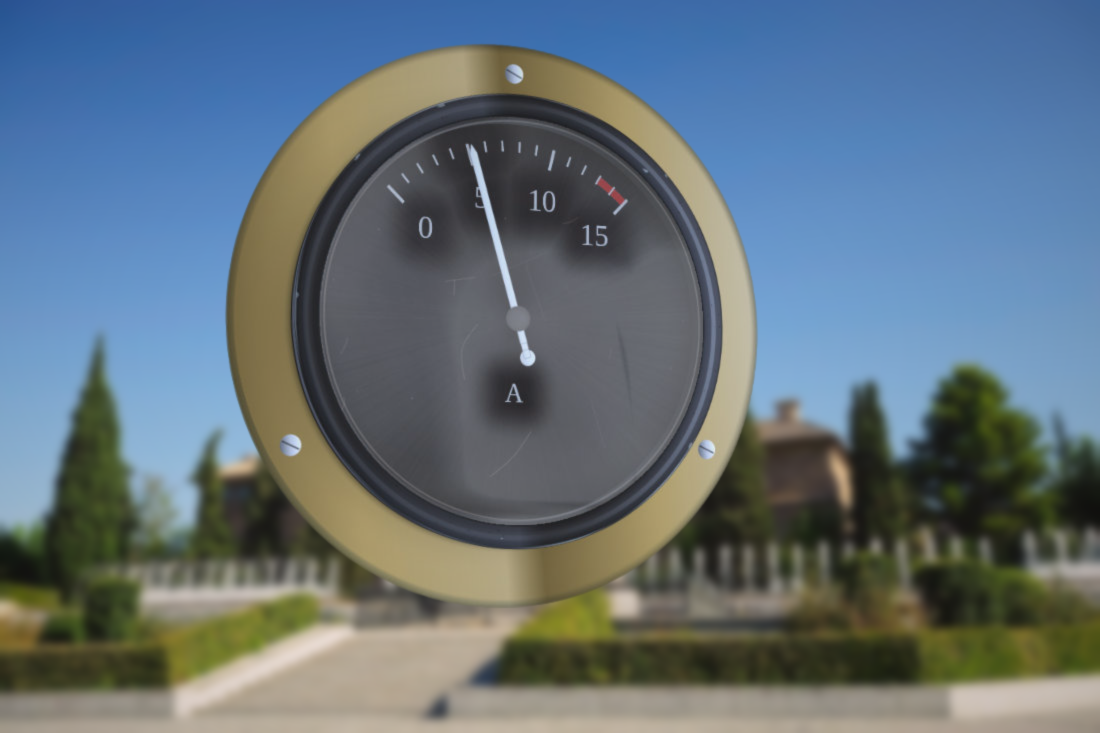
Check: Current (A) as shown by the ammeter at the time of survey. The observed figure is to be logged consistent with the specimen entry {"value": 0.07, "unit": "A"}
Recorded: {"value": 5, "unit": "A"}
